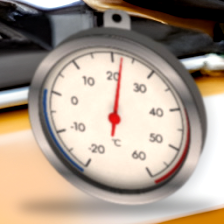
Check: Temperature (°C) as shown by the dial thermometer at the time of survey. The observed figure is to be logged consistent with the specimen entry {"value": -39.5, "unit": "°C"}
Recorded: {"value": 22.5, "unit": "°C"}
